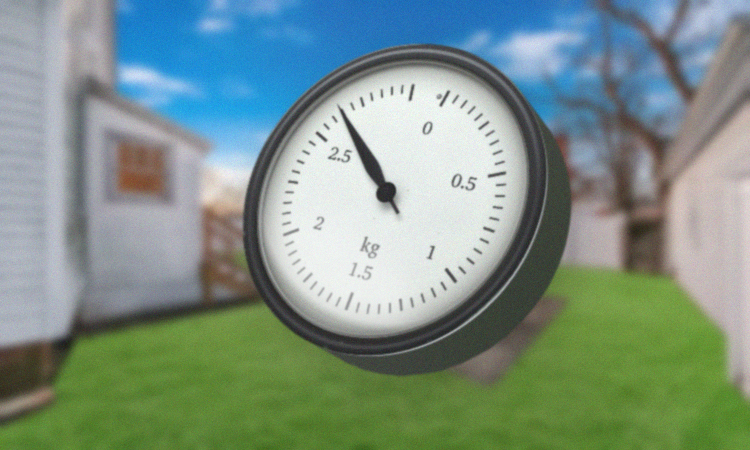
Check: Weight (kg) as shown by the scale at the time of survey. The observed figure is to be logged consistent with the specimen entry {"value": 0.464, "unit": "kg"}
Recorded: {"value": 2.65, "unit": "kg"}
